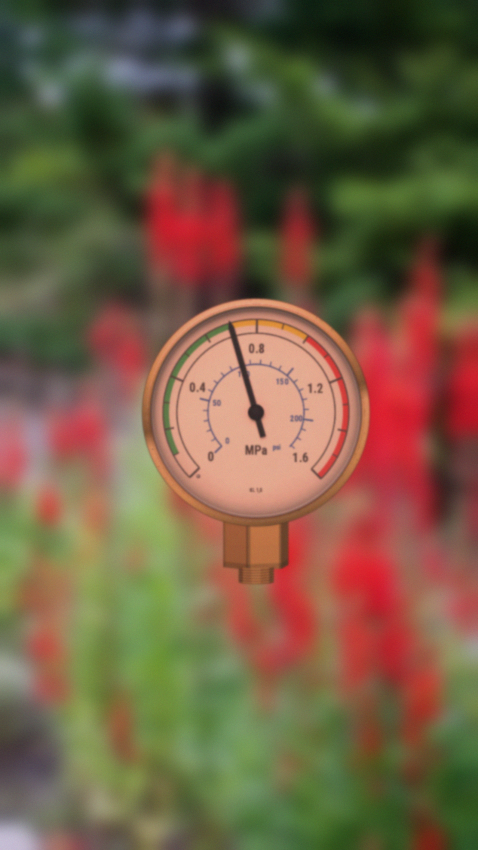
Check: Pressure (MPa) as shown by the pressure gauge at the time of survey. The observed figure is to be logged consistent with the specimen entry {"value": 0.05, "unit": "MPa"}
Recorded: {"value": 0.7, "unit": "MPa"}
